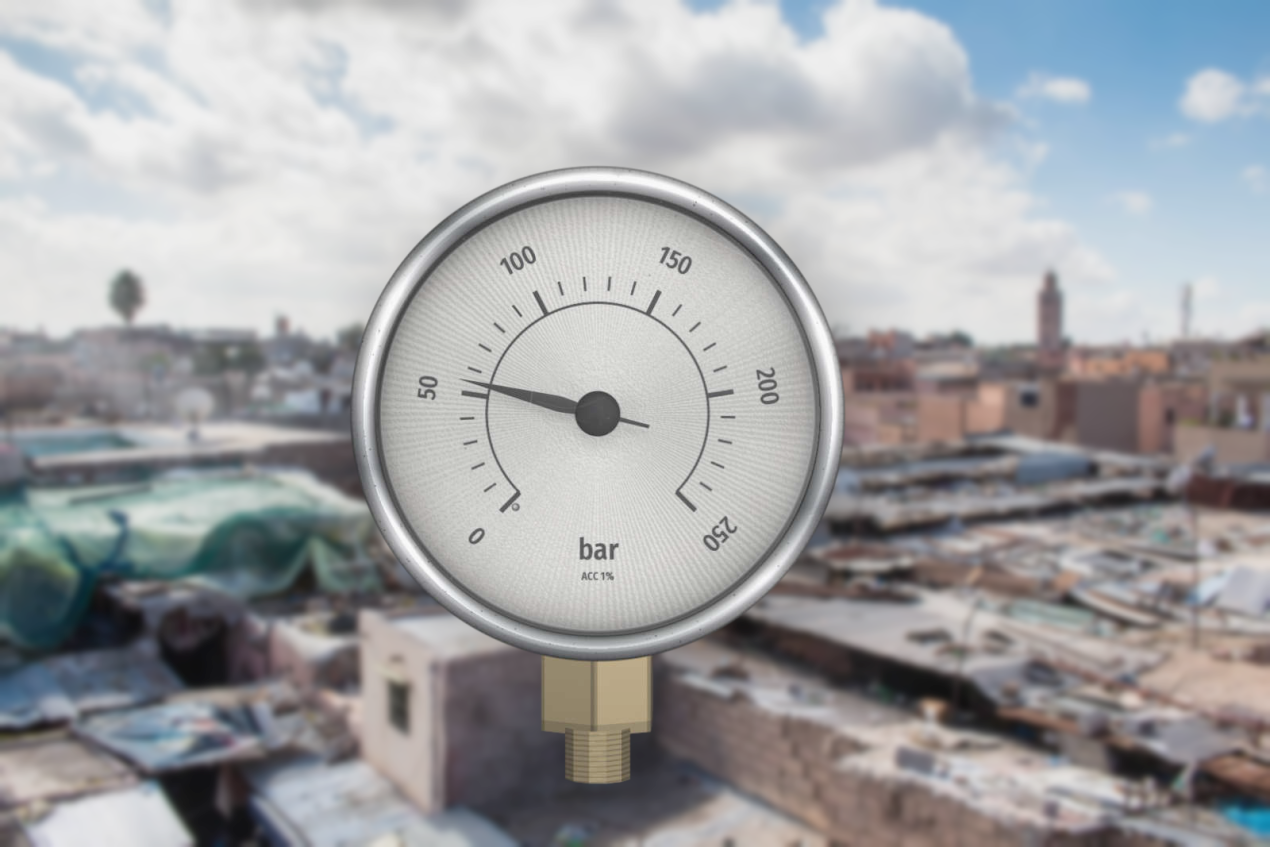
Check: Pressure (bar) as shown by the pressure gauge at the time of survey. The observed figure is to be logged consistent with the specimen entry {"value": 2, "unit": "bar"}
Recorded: {"value": 55, "unit": "bar"}
